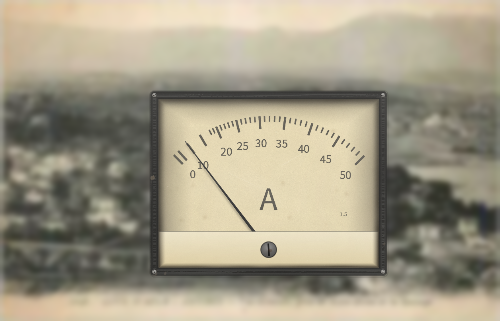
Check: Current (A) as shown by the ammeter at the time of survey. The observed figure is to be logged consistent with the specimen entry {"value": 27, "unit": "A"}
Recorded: {"value": 10, "unit": "A"}
